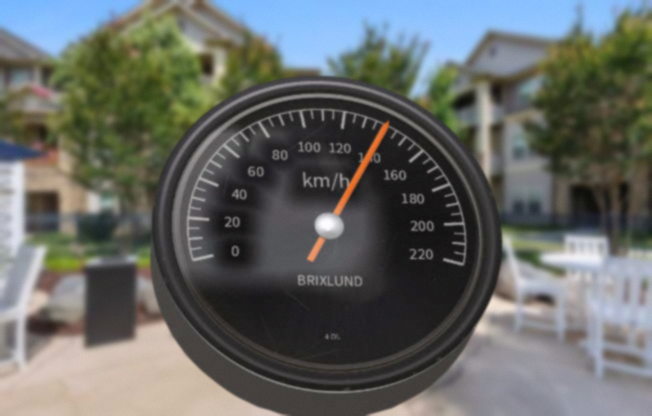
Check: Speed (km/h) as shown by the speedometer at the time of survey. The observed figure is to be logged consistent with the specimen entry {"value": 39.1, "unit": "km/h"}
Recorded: {"value": 140, "unit": "km/h"}
